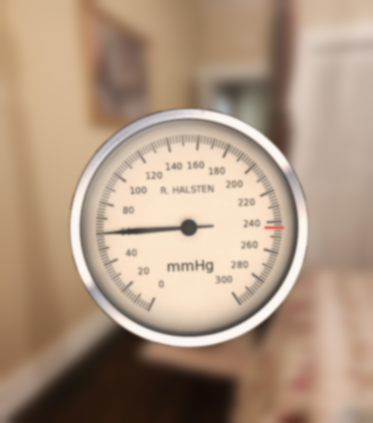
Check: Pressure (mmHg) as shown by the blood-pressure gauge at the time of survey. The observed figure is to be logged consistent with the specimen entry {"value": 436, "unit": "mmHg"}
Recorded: {"value": 60, "unit": "mmHg"}
